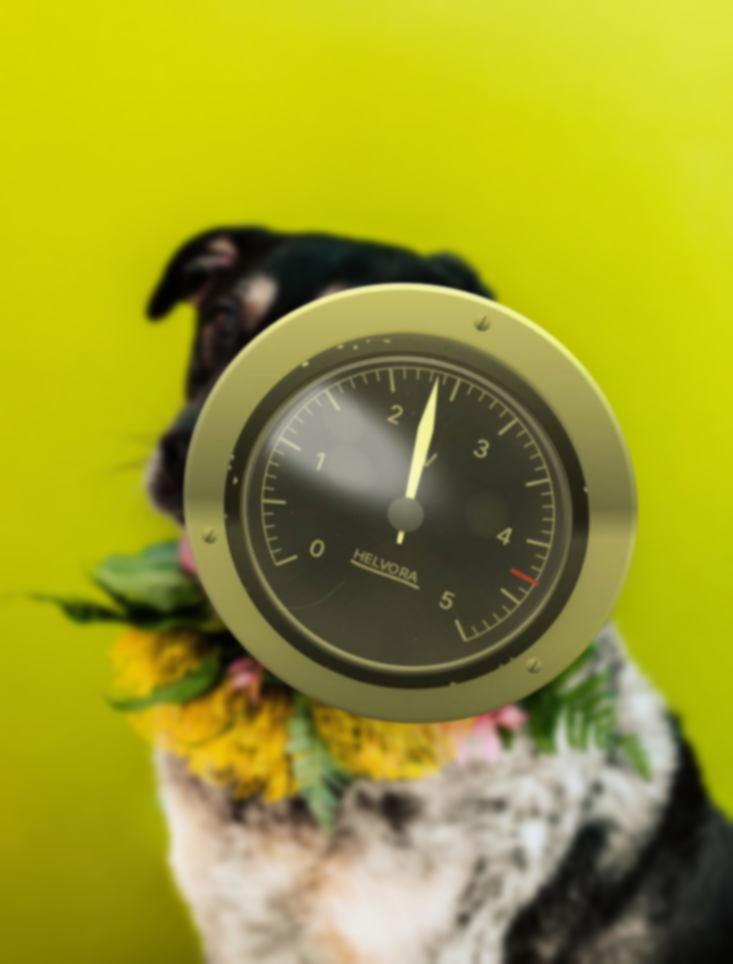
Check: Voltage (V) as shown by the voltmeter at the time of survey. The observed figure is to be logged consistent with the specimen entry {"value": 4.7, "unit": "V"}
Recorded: {"value": 2.35, "unit": "V"}
